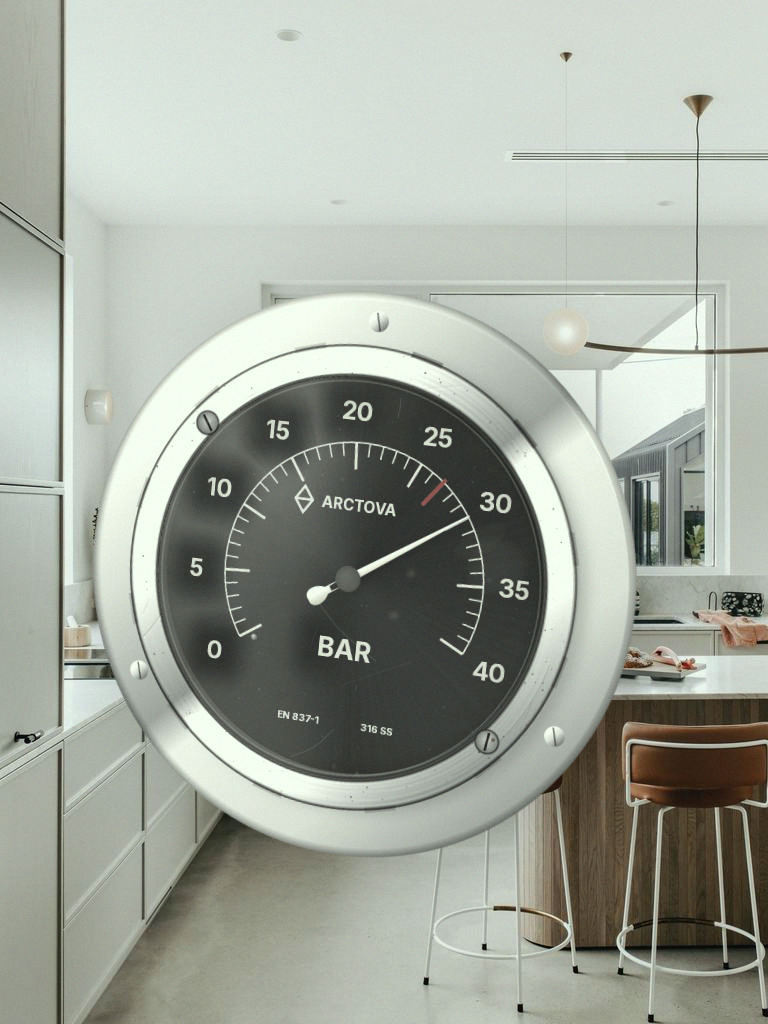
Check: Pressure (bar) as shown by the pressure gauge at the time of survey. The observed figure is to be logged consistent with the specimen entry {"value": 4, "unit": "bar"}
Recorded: {"value": 30, "unit": "bar"}
